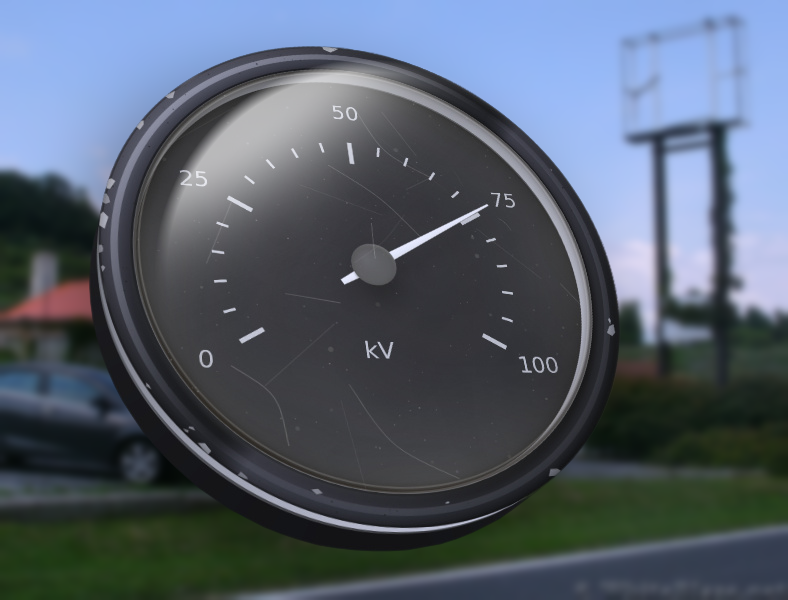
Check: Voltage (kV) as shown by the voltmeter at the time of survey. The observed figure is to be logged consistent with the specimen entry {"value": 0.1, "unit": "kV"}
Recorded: {"value": 75, "unit": "kV"}
